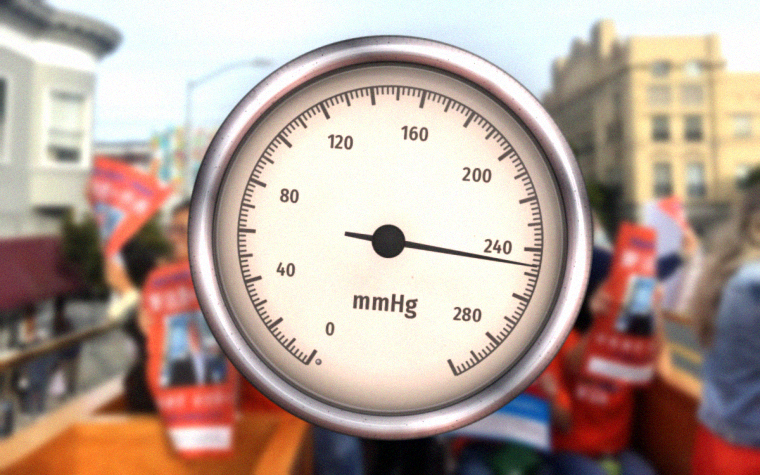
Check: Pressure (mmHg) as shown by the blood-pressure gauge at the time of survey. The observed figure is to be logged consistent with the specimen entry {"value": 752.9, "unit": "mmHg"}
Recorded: {"value": 246, "unit": "mmHg"}
